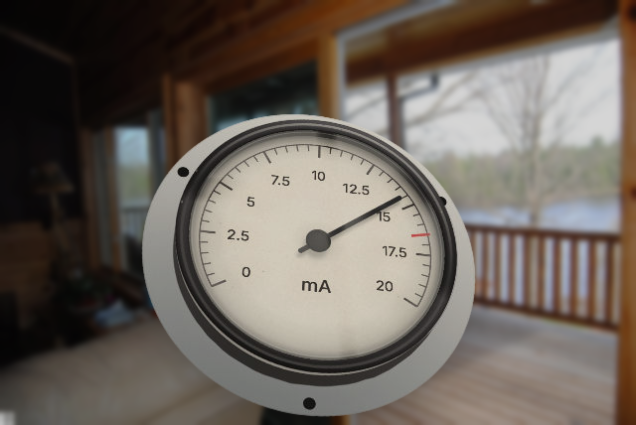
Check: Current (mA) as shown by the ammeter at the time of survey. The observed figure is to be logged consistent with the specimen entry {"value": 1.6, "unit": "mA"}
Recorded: {"value": 14.5, "unit": "mA"}
